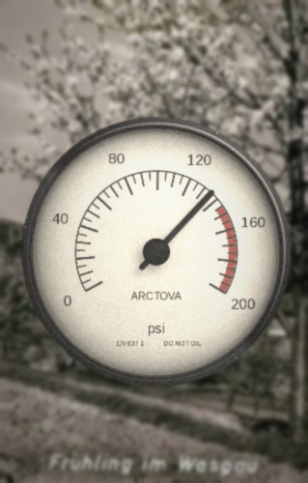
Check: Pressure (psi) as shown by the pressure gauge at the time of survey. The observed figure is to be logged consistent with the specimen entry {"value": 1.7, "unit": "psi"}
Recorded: {"value": 135, "unit": "psi"}
